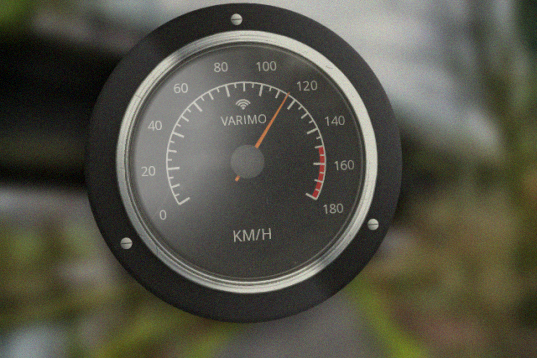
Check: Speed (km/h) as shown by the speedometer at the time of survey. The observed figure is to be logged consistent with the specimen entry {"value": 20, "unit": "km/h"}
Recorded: {"value": 115, "unit": "km/h"}
